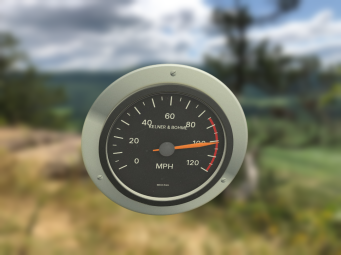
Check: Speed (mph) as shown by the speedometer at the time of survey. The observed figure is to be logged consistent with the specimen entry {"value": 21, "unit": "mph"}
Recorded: {"value": 100, "unit": "mph"}
